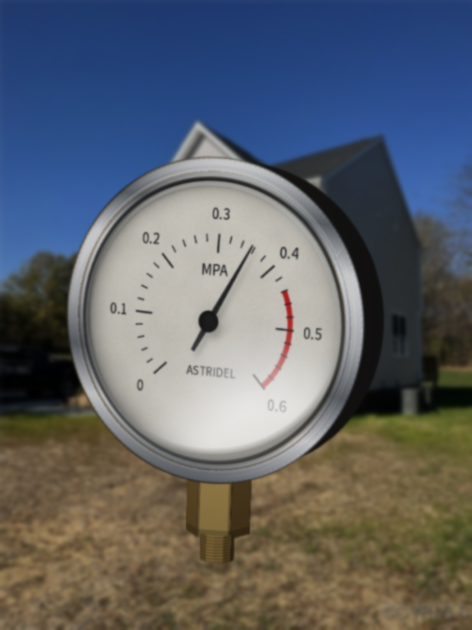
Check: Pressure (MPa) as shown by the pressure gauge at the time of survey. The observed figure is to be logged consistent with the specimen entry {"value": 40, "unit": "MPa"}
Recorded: {"value": 0.36, "unit": "MPa"}
